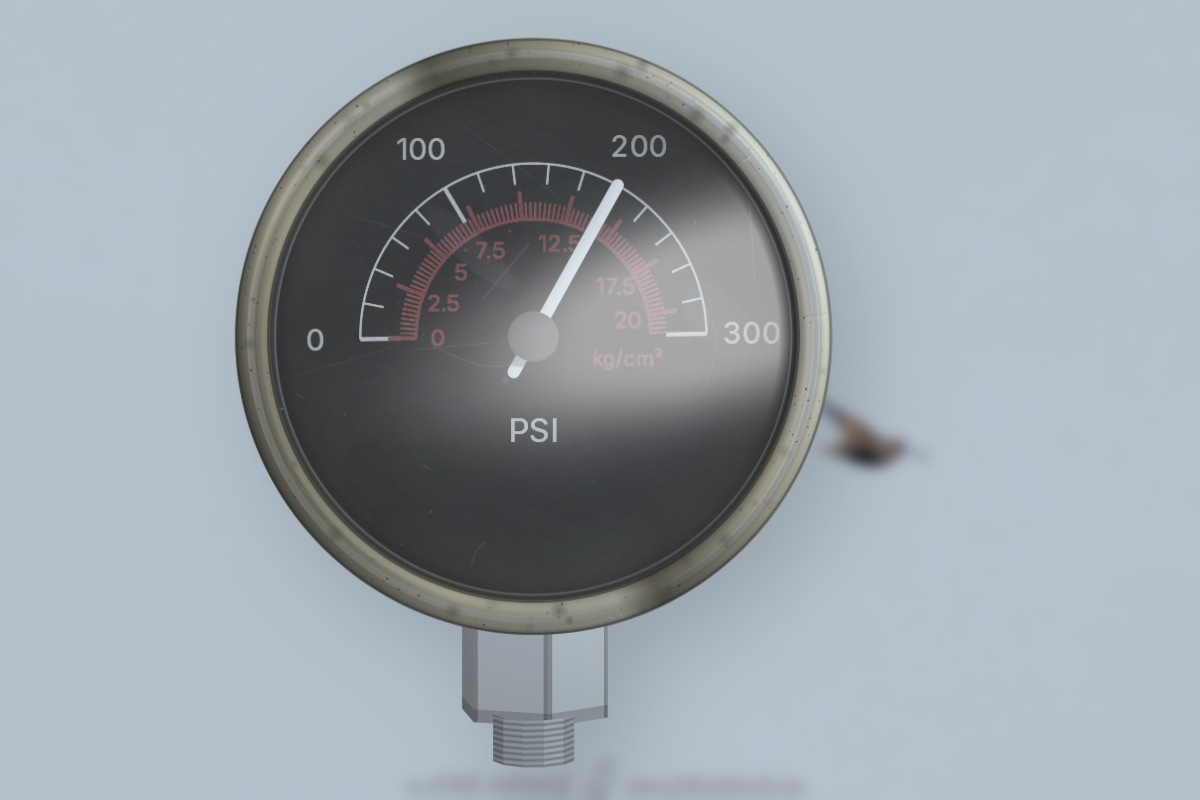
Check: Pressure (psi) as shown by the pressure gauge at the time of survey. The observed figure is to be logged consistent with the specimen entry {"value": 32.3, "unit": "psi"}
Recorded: {"value": 200, "unit": "psi"}
